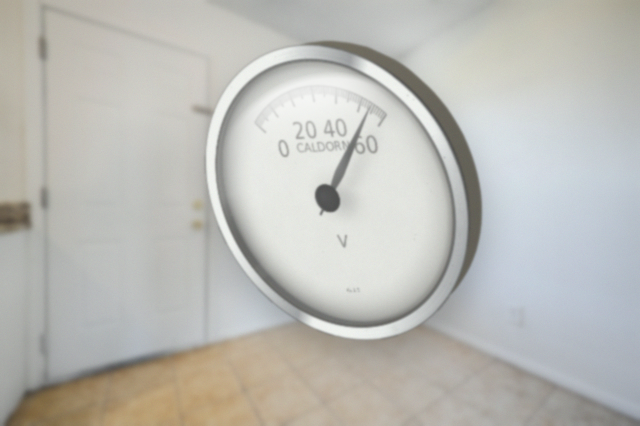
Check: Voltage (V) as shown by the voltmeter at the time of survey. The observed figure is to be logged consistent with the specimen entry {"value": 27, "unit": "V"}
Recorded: {"value": 55, "unit": "V"}
